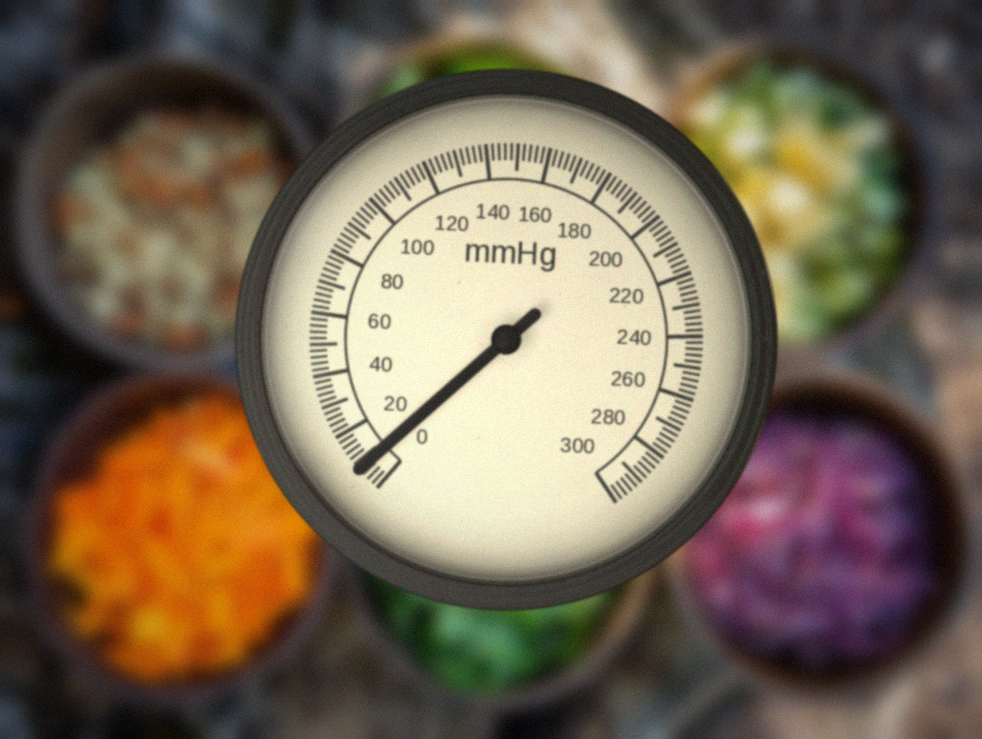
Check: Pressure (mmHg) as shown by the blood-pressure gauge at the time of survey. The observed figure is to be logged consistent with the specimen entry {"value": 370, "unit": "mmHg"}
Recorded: {"value": 8, "unit": "mmHg"}
